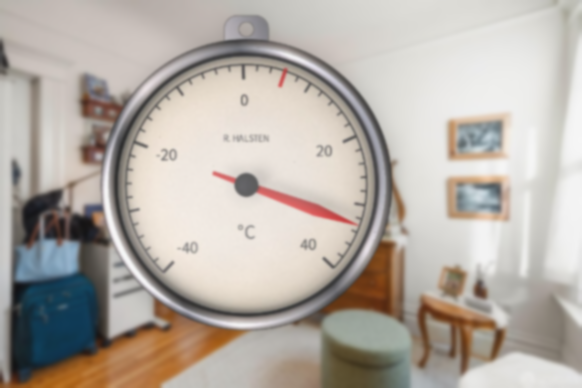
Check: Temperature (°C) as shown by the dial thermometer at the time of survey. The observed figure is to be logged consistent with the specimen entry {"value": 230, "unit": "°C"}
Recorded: {"value": 33, "unit": "°C"}
